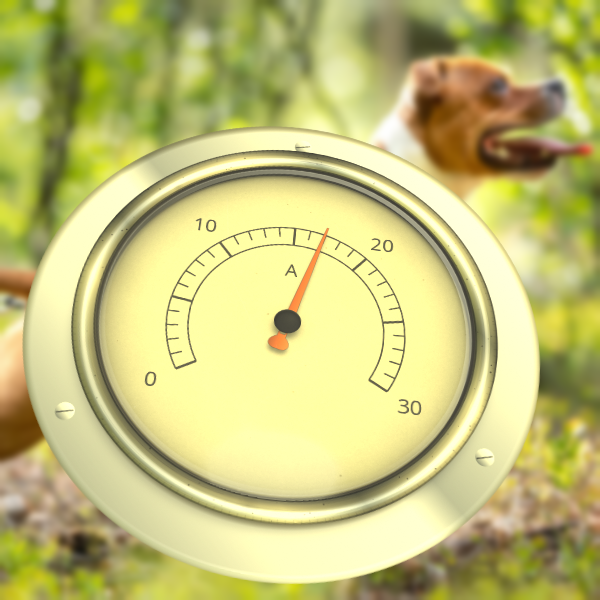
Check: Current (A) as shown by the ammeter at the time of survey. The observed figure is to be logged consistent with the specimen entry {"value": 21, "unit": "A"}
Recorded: {"value": 17, "unit": "A"}
